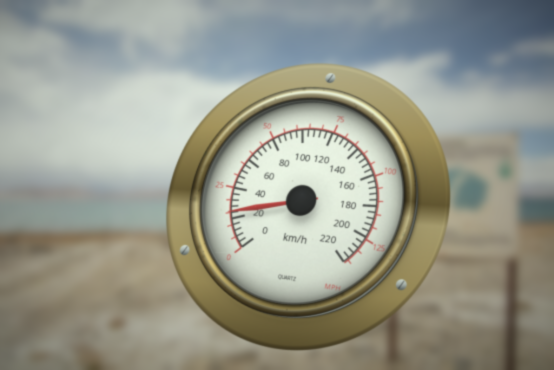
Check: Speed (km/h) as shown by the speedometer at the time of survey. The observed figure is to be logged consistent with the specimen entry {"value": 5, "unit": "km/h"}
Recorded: {"value": 24, "unit": "km/h"}
